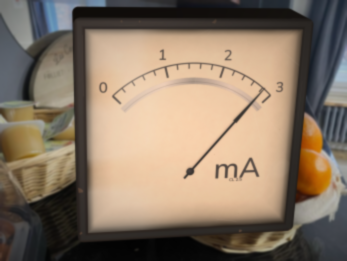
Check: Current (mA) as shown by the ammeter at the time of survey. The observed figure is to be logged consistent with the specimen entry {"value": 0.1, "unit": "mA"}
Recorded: {"value": 2.8, "unit": "mA"}
